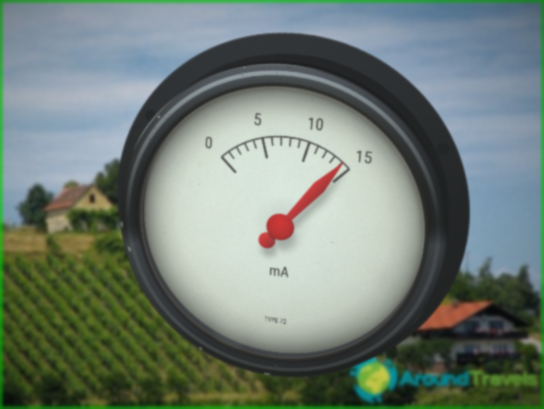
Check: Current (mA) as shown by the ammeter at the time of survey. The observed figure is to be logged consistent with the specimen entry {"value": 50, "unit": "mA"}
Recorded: {"value": 14, "unit": "mA"}
